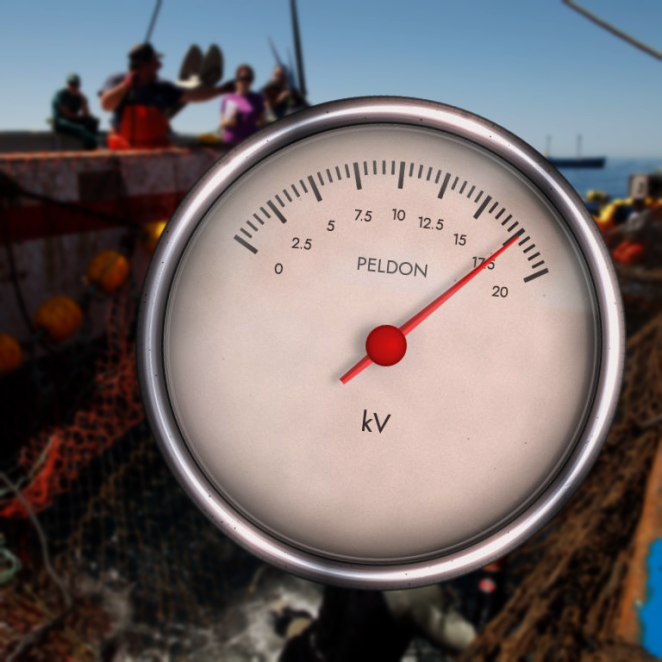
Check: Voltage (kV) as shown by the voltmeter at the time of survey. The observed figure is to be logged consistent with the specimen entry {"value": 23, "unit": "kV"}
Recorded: {"value": 17.5, "unit": "kV"}
